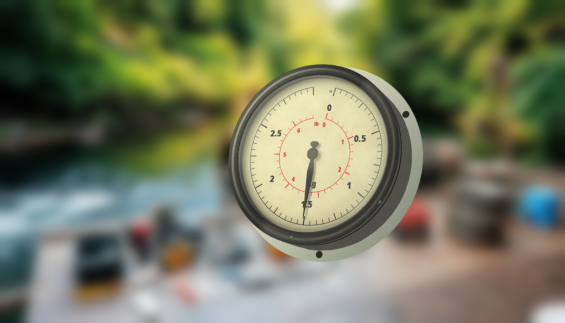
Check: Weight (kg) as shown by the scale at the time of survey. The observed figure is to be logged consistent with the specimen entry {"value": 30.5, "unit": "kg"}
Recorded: {"value": 1.5, "unit": "kg"}
